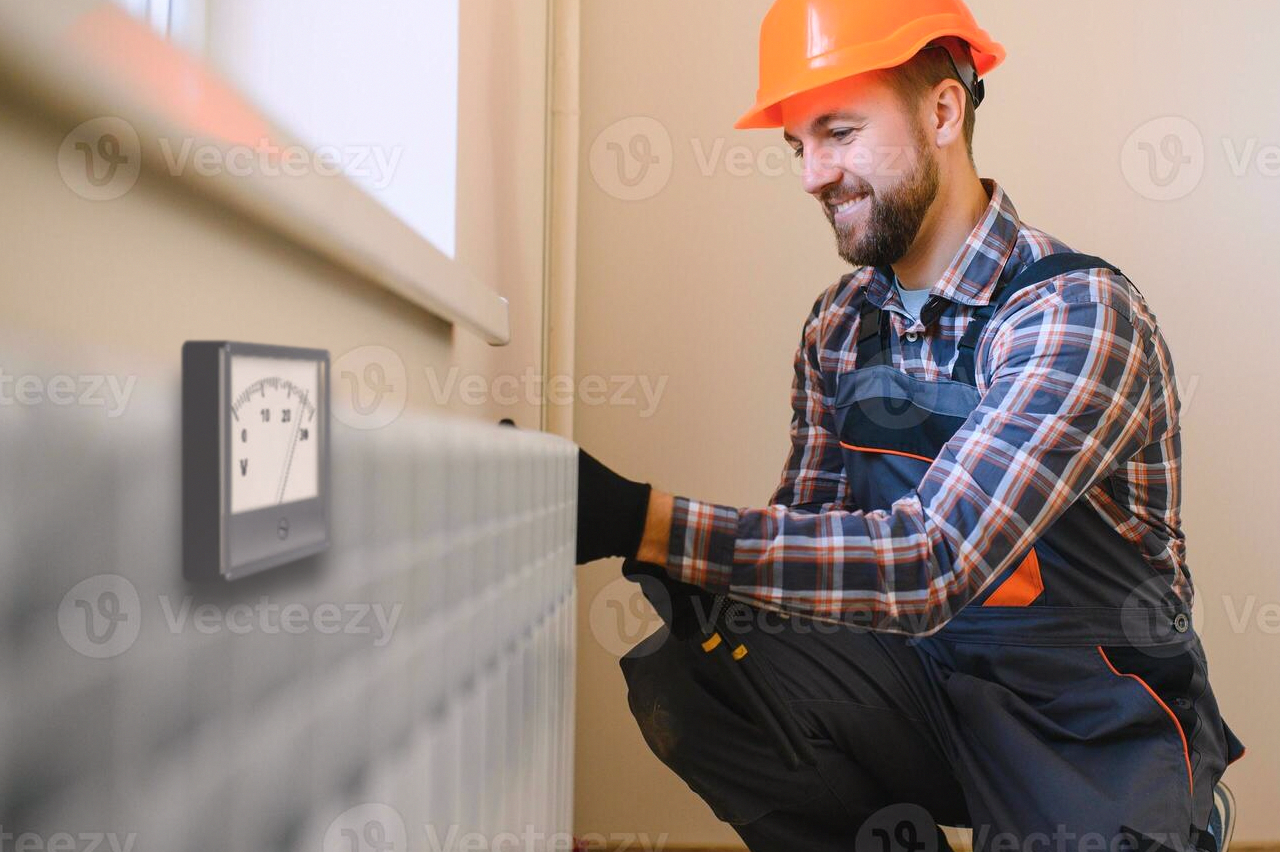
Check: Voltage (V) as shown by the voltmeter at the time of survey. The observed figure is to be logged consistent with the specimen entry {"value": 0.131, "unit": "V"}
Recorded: {"value": 25, "unit": "V"}
